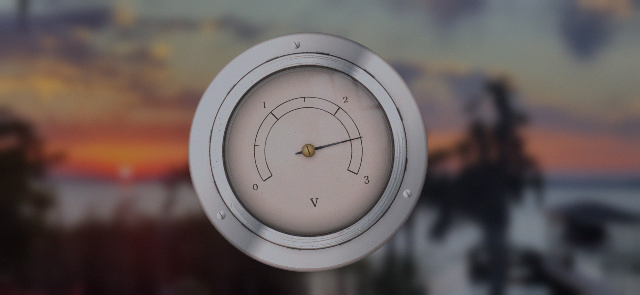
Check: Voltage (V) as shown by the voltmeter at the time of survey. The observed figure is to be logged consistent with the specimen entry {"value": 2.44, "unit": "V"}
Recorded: {"value": 2.5, "unit": "V"}
